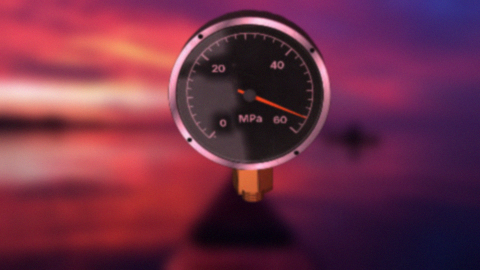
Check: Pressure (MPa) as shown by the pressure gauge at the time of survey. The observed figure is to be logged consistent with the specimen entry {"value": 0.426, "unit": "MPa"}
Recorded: {"value": 56, "unit": "MPa"}
